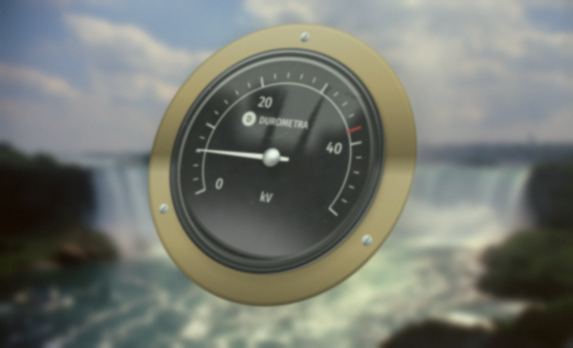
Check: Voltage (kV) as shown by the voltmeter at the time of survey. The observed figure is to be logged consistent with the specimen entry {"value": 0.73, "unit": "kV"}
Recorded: {"value": 6, "unit": "kV"}
